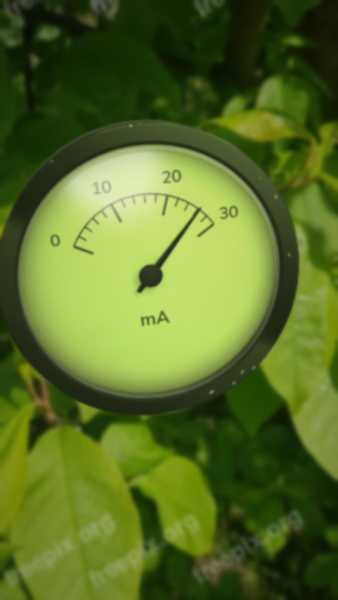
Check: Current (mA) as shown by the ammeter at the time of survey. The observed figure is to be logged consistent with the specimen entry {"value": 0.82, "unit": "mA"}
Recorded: {"value": 26, "unit": "mA"}
